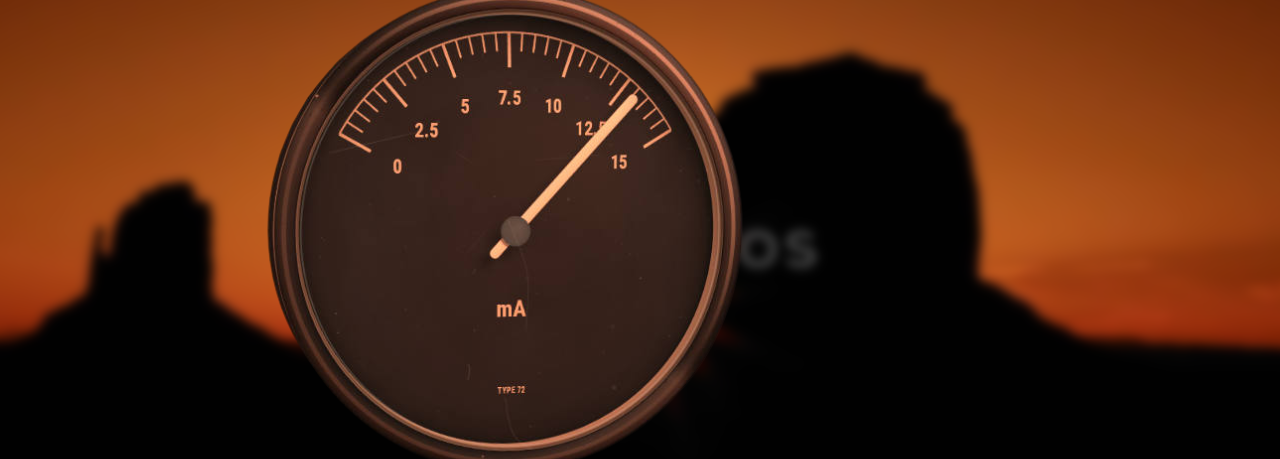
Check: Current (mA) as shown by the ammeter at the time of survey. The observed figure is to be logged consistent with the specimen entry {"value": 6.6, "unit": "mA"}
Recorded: {"value": 13, "unit": "mA"}
